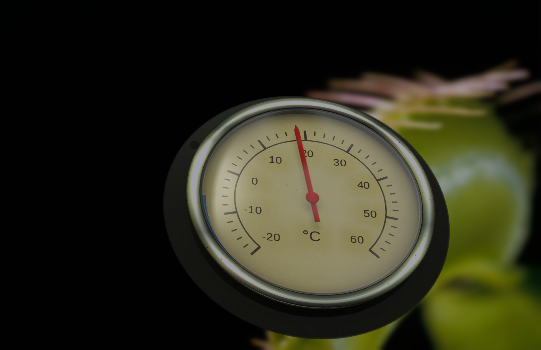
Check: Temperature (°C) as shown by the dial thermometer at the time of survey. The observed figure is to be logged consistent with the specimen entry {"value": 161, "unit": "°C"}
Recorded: {"value": 18, "unit": "°C"}
